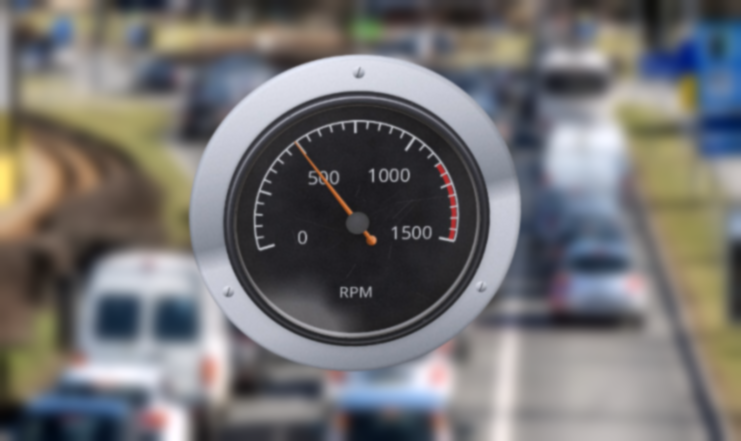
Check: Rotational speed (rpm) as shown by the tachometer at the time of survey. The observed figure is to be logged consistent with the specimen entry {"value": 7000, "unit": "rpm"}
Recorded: {"value": 500, "unit": "rpm"}
